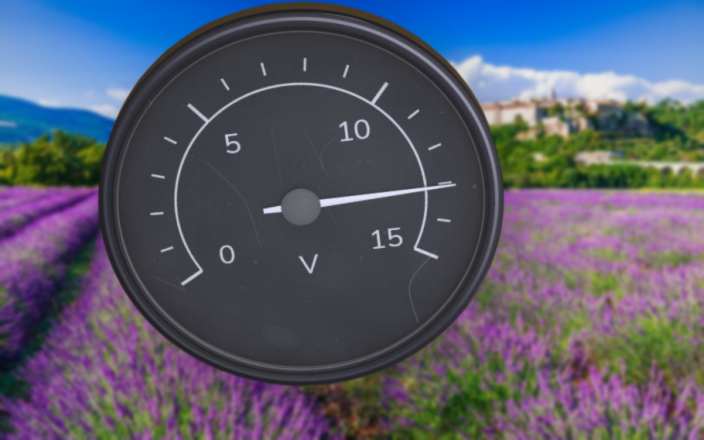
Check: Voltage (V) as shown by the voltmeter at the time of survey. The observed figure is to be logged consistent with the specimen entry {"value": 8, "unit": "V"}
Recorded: {"value": 13, "unit": "V"}
